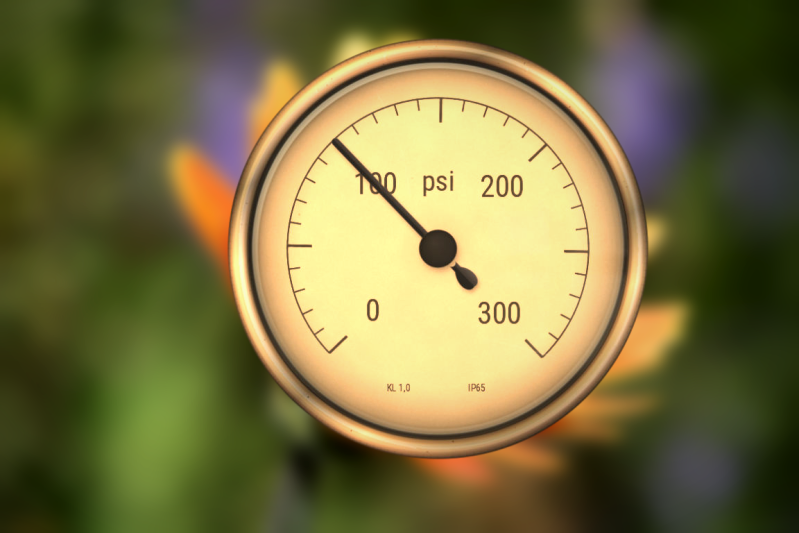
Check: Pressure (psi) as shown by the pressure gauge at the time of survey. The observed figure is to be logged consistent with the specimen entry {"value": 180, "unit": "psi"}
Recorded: {"value": 100, "unit": "psi"}
